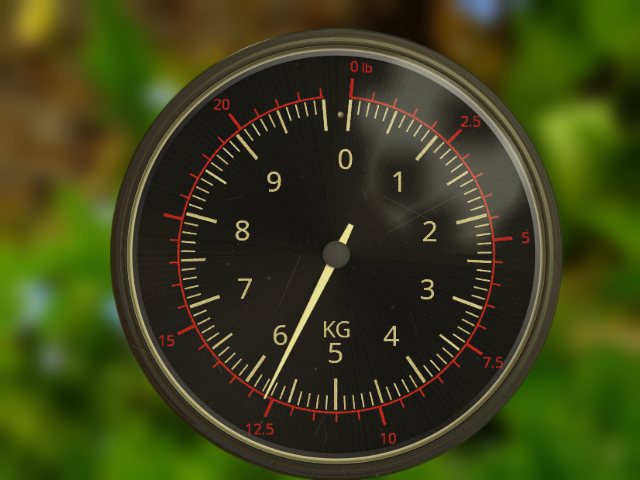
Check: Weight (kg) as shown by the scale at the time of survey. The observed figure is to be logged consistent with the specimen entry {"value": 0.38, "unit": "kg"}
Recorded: {"value": 5.75, "unit": "kg"}
